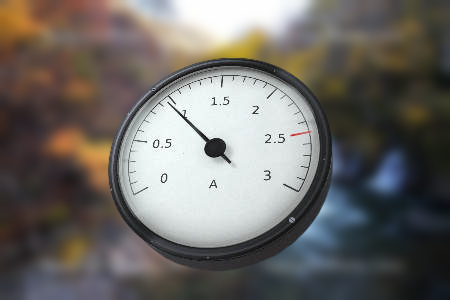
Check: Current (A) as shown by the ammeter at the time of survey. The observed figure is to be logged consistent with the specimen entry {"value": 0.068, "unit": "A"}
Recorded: {"value": 0.95, "unit": "A"}
